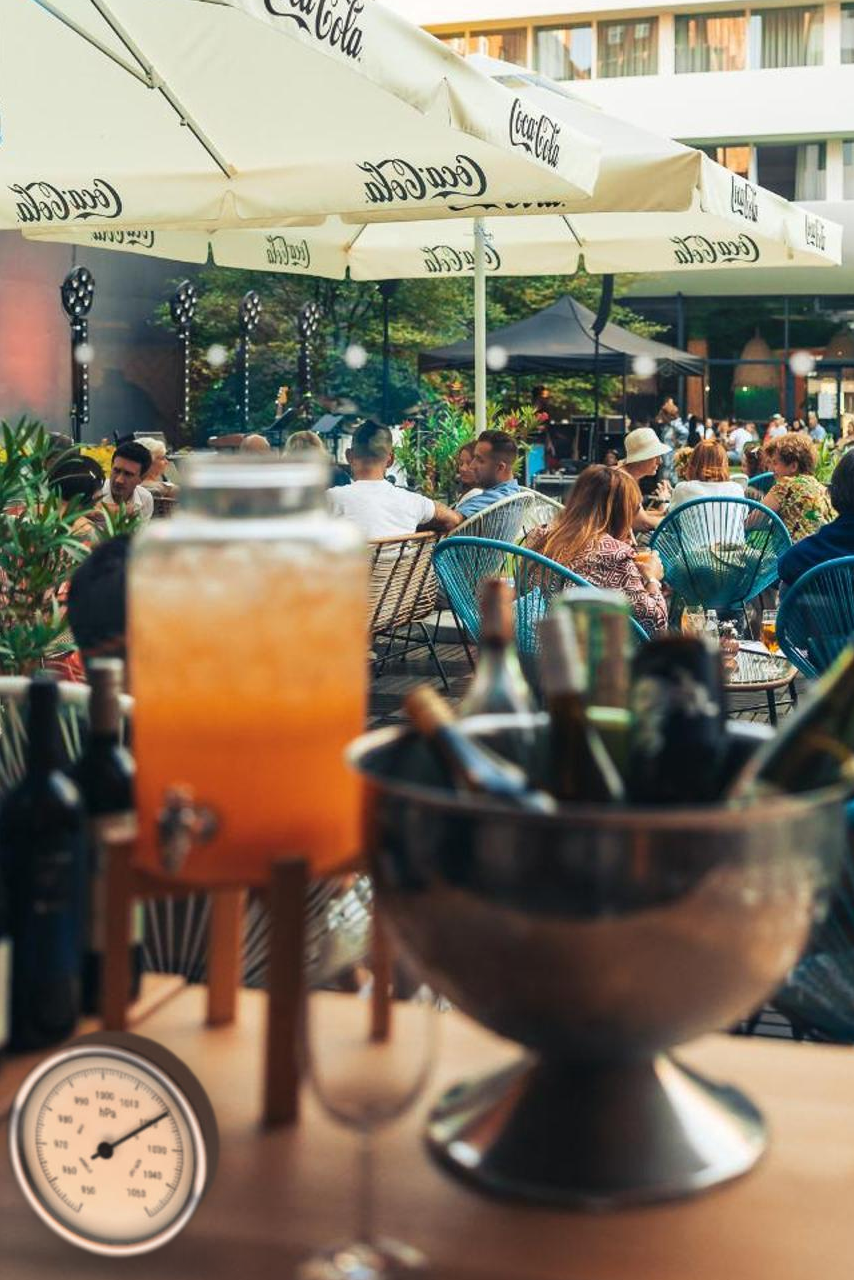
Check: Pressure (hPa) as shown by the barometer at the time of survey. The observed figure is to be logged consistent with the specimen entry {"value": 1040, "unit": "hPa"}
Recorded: {"value": 1020, "unit": "hPa"}
